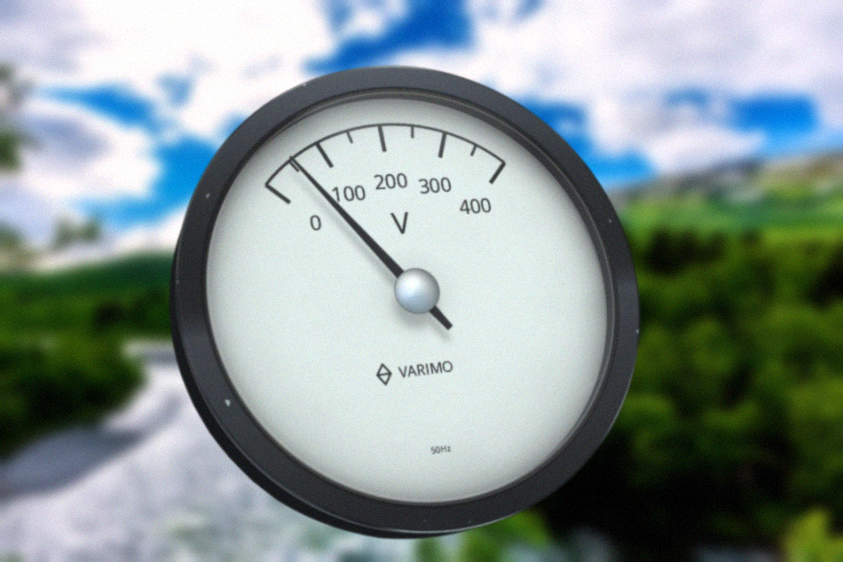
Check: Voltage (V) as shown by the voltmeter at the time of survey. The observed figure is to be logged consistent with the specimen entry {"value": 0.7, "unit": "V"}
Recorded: {"value": 50, "unit": "V"}
